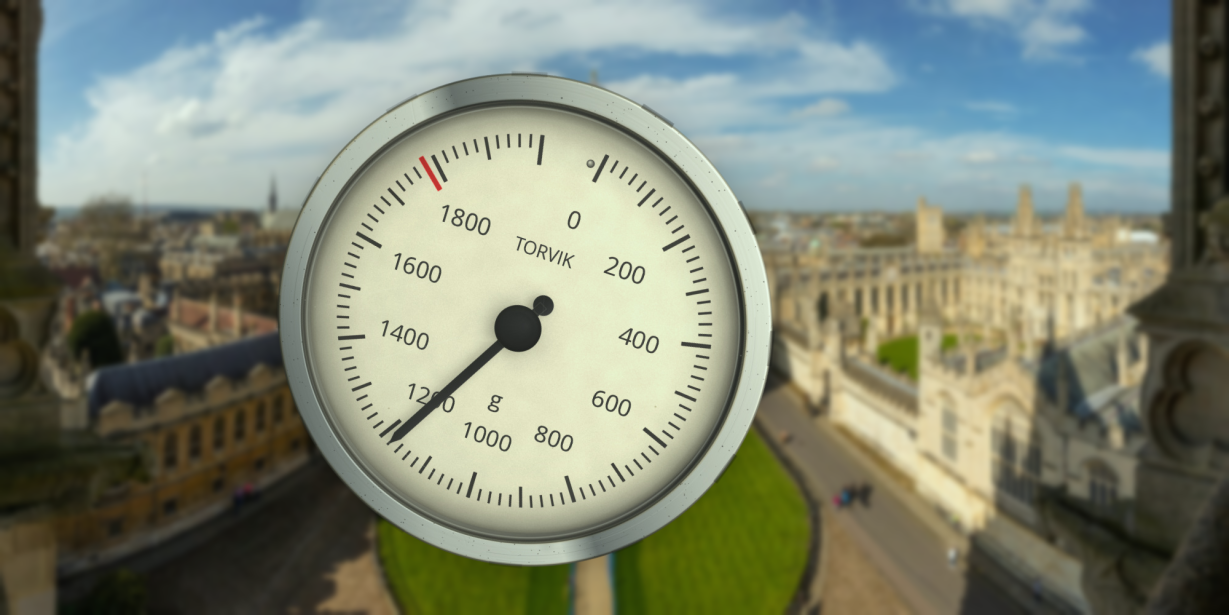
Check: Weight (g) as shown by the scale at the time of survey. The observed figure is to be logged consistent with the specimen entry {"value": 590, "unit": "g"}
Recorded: {"value": 1180, "unit": "g"}
